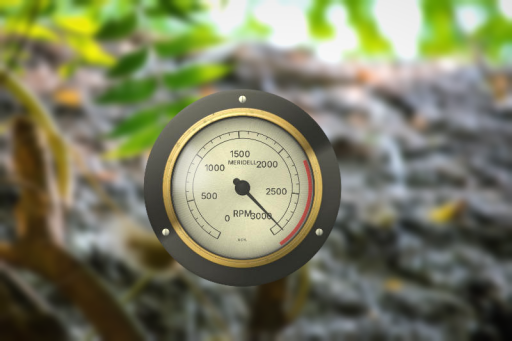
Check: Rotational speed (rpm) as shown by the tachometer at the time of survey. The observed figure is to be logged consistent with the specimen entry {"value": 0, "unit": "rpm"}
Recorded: {"value": 2900, "unit": "rpm"}
